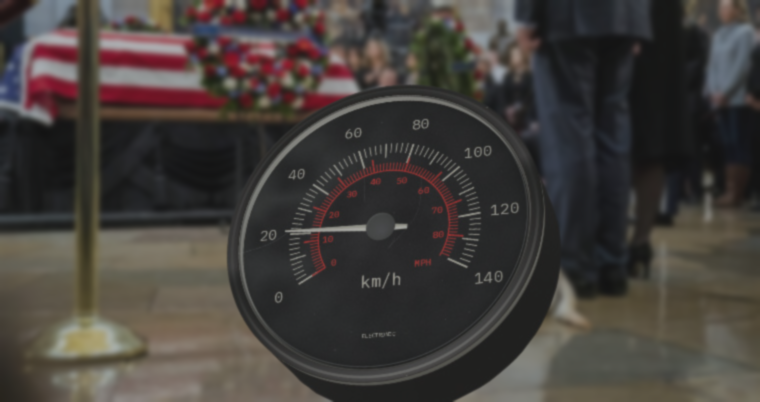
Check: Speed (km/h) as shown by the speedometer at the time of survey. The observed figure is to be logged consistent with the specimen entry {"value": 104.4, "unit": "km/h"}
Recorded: {"value": 20, "unit": "km/h"}
